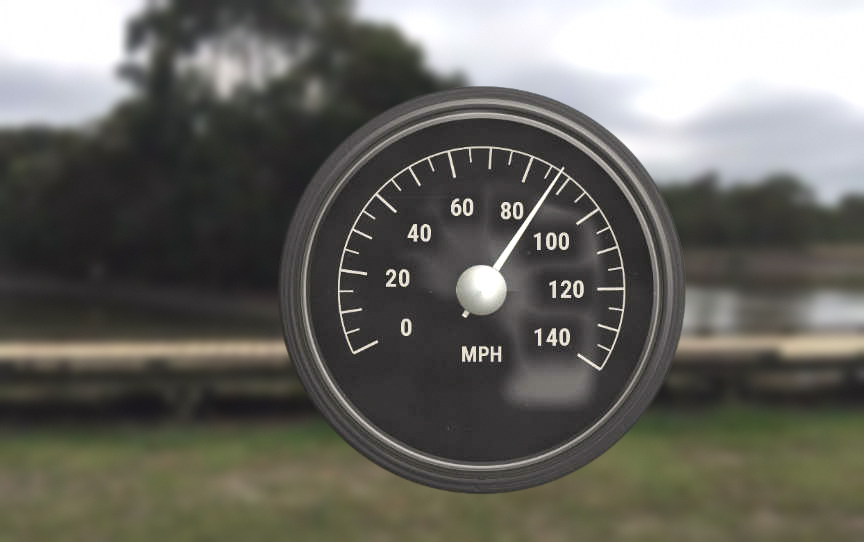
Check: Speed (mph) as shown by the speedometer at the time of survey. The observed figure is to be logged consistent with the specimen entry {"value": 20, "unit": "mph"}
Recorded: {"value": 87.5, "unit": "mph"}
